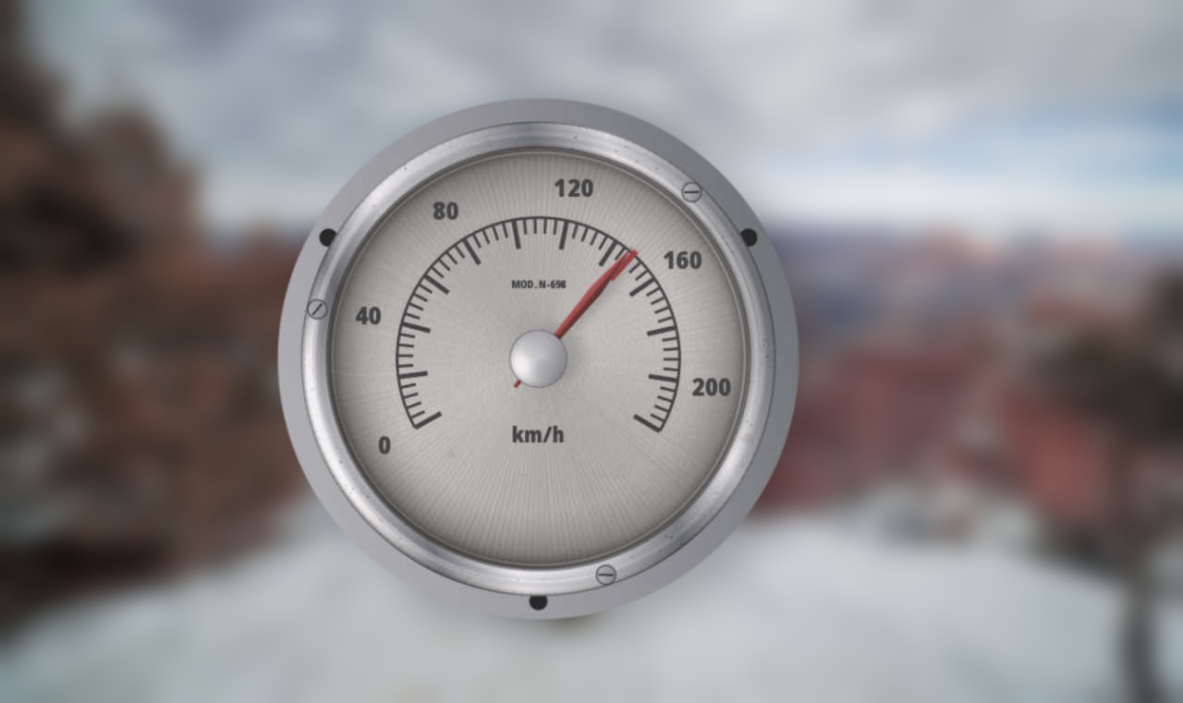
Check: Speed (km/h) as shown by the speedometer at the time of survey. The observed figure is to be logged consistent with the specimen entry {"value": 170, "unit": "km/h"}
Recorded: {"value": 146, "unit": "km/h"}
